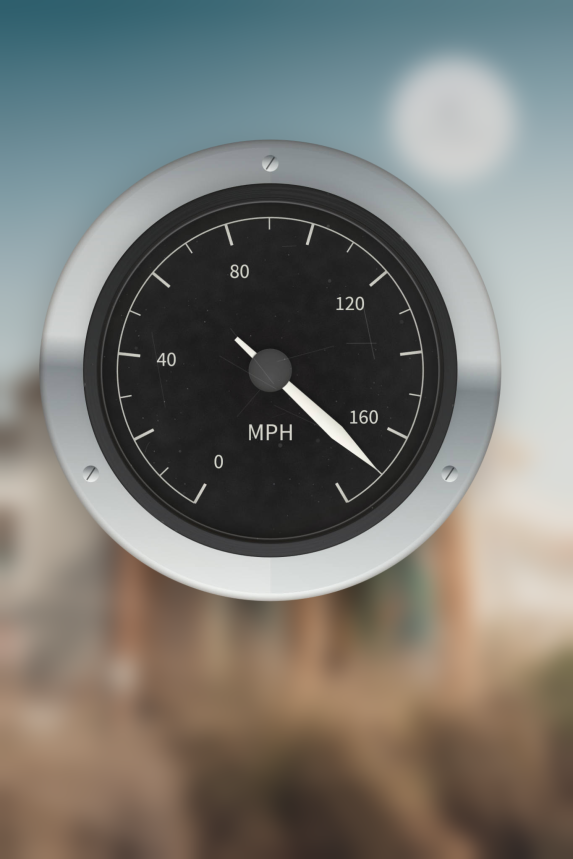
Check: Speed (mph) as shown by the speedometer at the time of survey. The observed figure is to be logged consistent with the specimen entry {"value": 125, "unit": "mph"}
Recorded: {"value": 170, "unit": "mph"}
